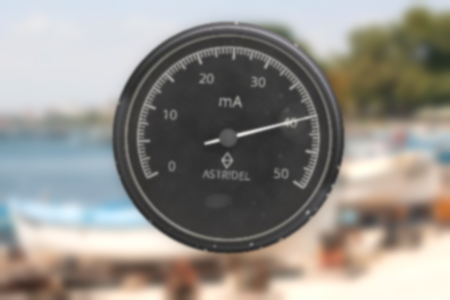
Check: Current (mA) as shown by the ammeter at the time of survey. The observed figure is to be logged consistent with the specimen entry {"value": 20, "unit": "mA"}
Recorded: {"value": 40, "unit": "mA"}
